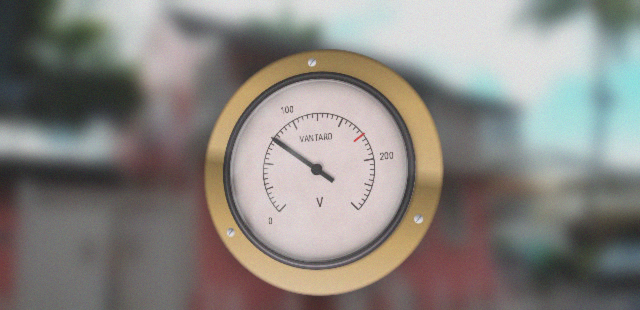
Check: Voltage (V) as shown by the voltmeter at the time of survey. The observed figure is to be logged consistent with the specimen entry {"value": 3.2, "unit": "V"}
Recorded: {"value": 75, "unit": "V"}
